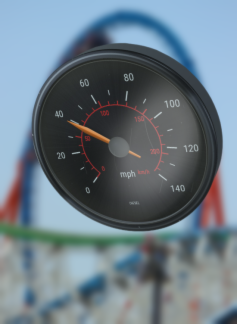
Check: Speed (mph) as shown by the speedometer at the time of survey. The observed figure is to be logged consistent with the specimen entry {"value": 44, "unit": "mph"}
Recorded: {"value": 40, "unit": "mph"}
